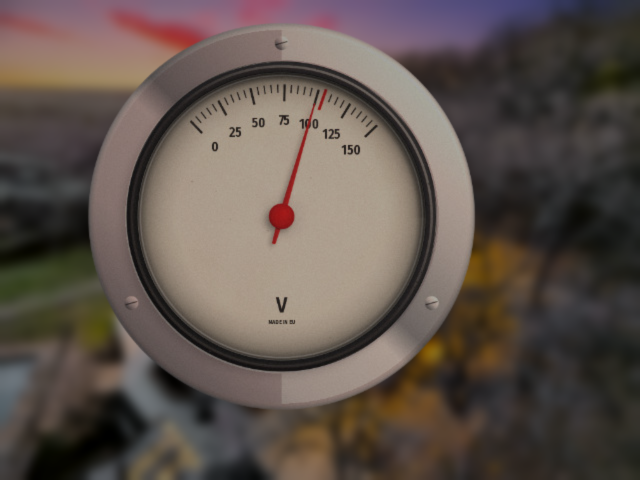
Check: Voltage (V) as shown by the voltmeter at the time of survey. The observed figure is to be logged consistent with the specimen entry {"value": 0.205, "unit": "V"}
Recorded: {"value": 100, "unit": "V"}
